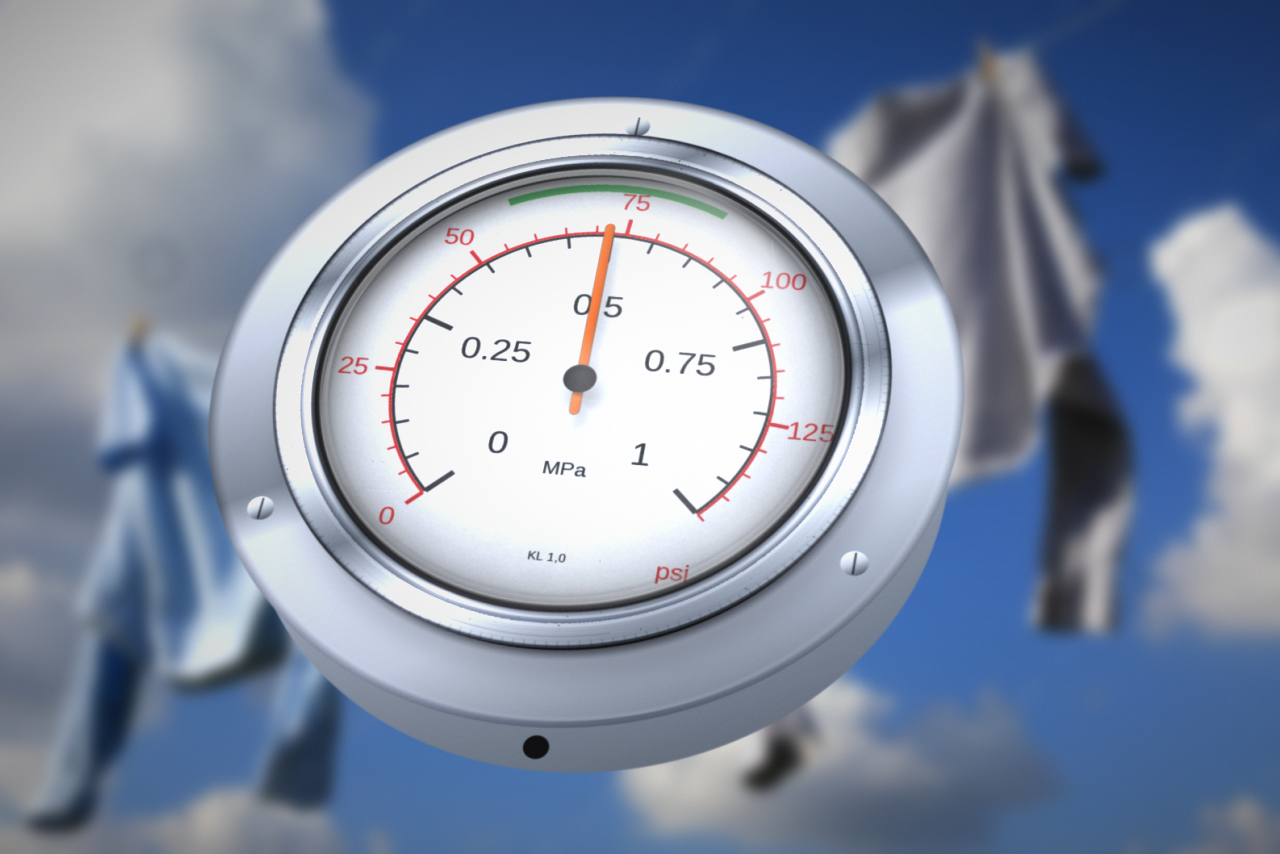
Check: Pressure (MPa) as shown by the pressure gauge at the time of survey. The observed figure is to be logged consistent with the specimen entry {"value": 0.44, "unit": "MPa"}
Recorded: {"value": 0.5, "unit": "MPa"}
